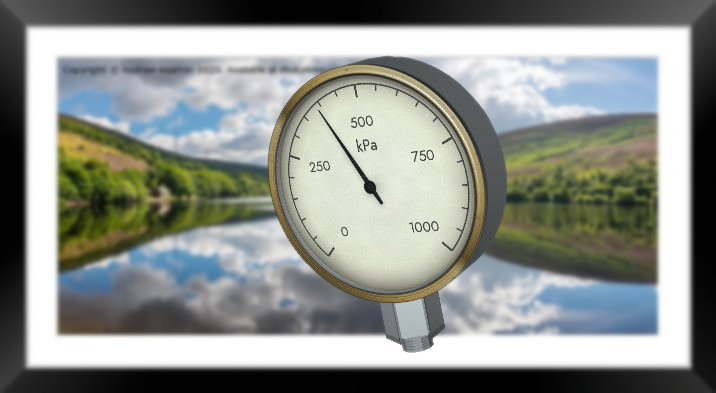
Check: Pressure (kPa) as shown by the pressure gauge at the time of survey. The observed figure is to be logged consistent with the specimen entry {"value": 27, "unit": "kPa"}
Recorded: {"value": 400, "unit": "kPa"}
